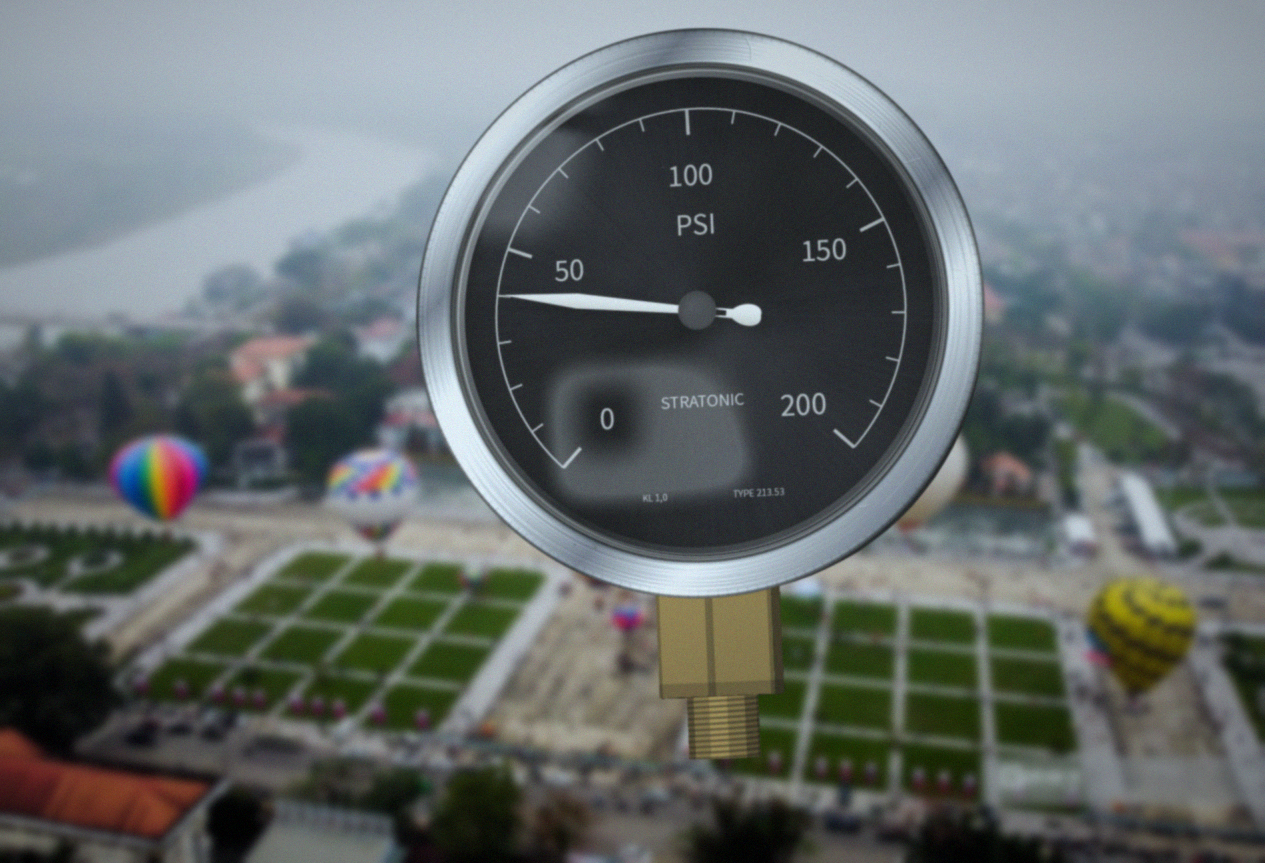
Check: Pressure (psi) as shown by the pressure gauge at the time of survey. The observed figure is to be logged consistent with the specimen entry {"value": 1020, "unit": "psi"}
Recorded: {"value": 40, "unit": "psi"}
